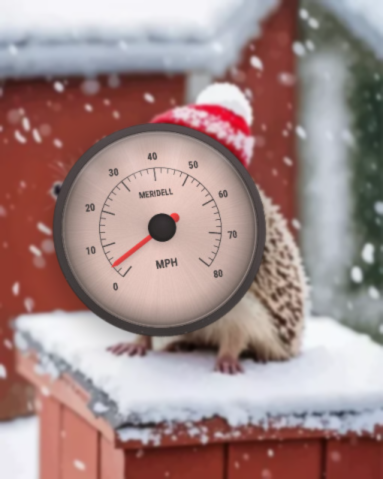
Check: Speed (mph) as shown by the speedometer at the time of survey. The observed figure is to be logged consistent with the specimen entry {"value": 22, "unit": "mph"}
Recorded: {"value": 4, "unit": "mph"}
